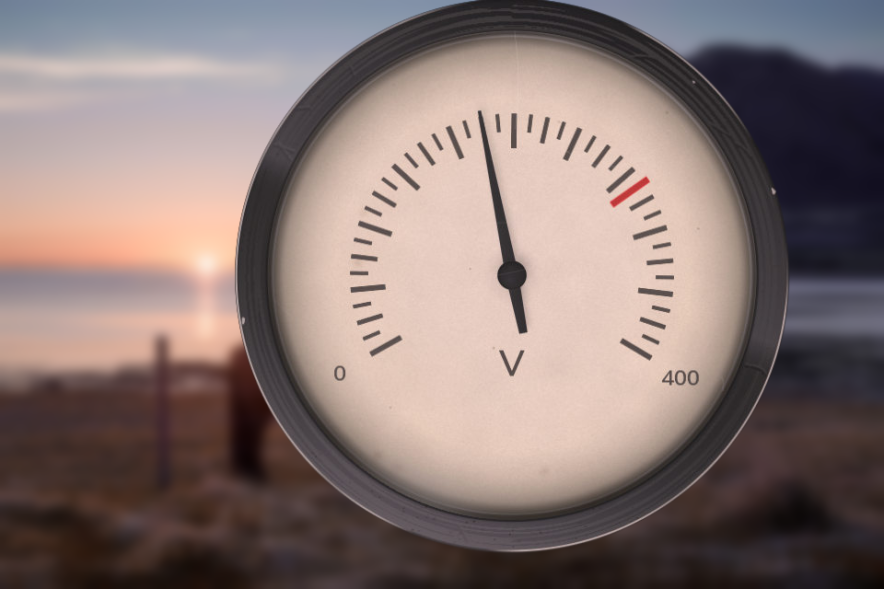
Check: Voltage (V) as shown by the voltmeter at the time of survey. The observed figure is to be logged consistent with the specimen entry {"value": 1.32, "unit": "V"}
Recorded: {"value": 180, "unit": "V"}
